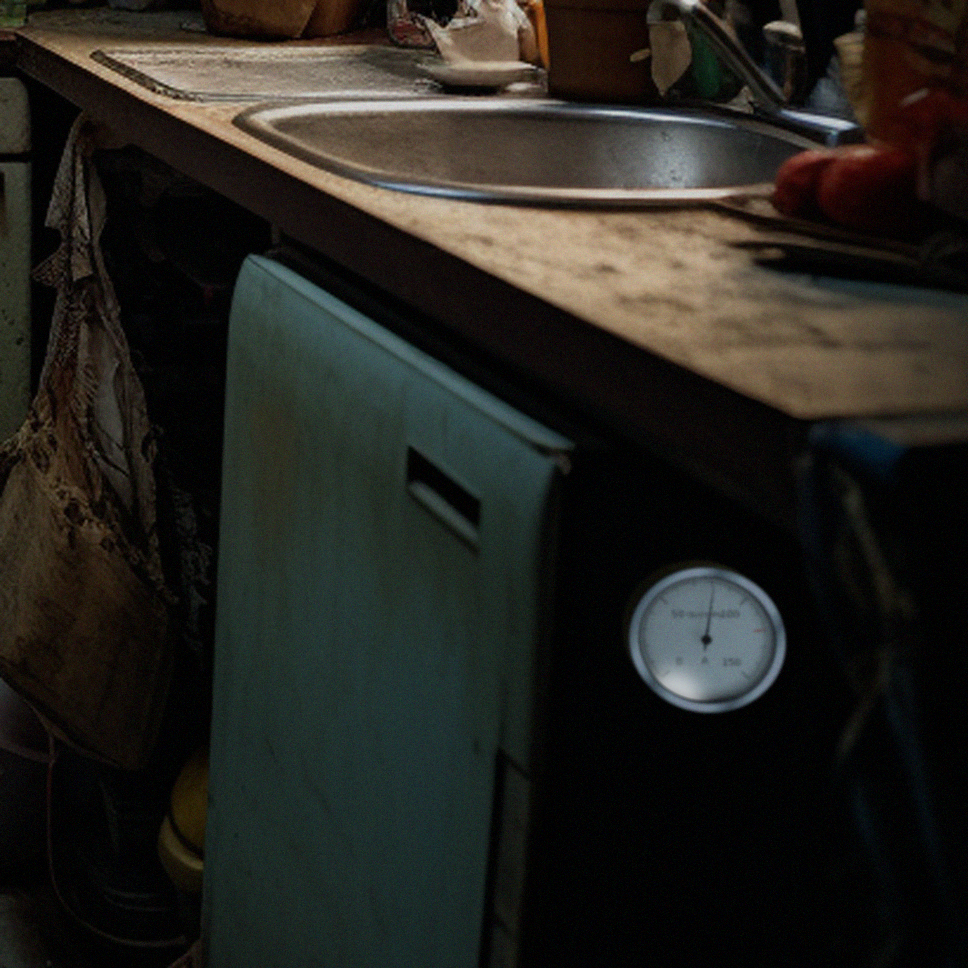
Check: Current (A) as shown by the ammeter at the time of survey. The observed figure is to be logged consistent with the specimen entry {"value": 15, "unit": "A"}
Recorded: {"value": 80, "unit": "A"}
